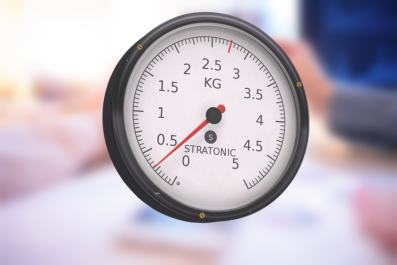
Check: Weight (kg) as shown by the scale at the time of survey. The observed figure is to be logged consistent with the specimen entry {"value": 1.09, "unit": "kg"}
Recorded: {"value": 0.3, "unit": "kg"}
